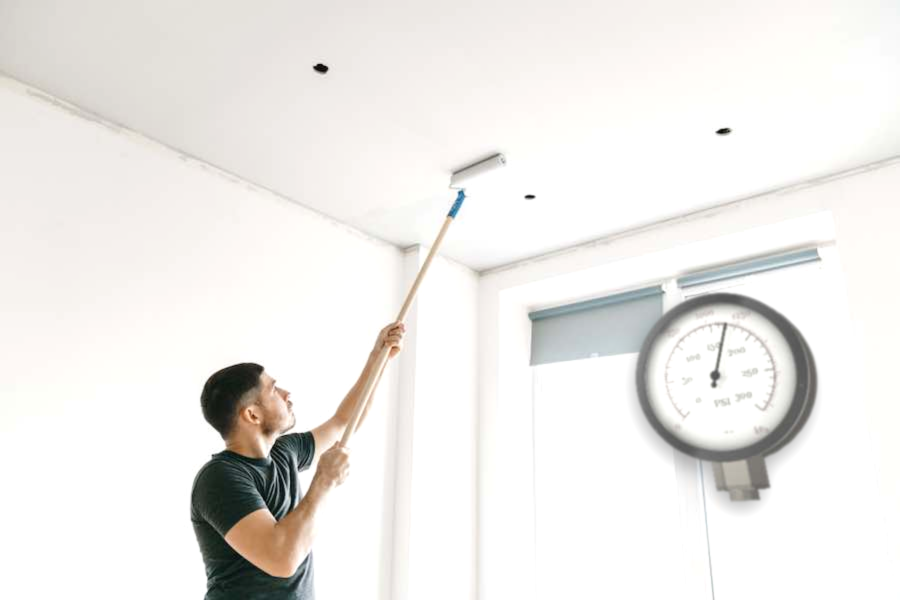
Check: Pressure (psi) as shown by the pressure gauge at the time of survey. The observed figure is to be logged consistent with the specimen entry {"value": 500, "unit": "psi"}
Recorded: {"value": 170, "unit": "psi"}
